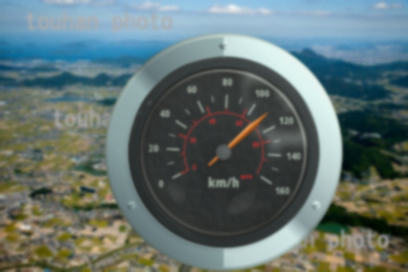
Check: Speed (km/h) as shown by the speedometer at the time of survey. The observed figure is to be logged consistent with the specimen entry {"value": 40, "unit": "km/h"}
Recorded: {"value": 110, "unit": "km/h"}
